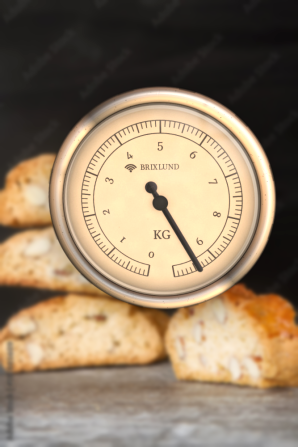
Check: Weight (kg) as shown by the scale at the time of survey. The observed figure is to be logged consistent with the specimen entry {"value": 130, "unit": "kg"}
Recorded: {"value": 9.4, "unit": "kg"}
